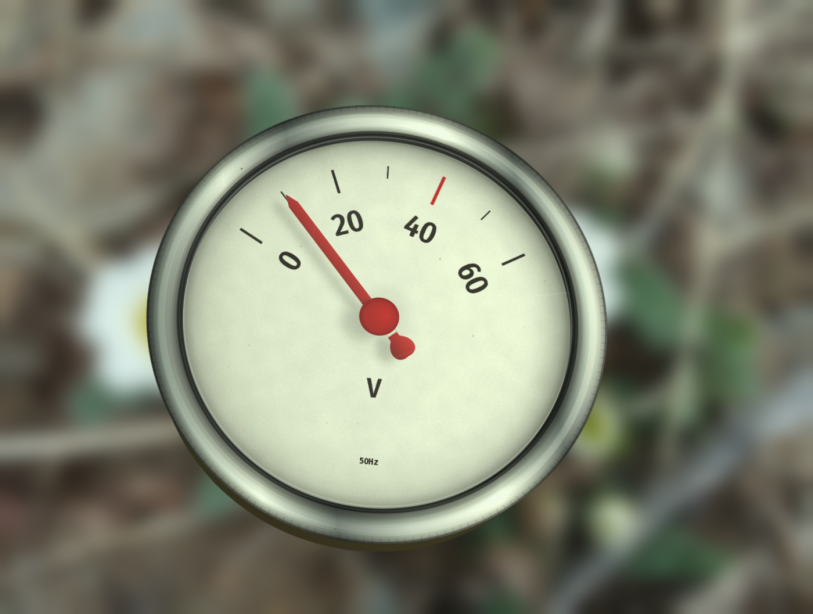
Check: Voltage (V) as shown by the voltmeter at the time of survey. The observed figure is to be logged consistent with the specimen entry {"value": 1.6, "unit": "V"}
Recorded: {"value": 10, "unit": "V"}
